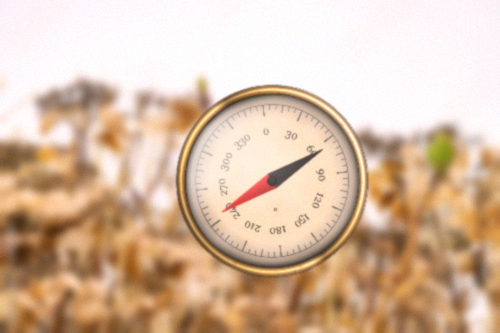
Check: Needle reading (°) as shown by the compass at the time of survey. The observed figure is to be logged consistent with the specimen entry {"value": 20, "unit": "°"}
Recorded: {"value": 245, "unit": "°"}
